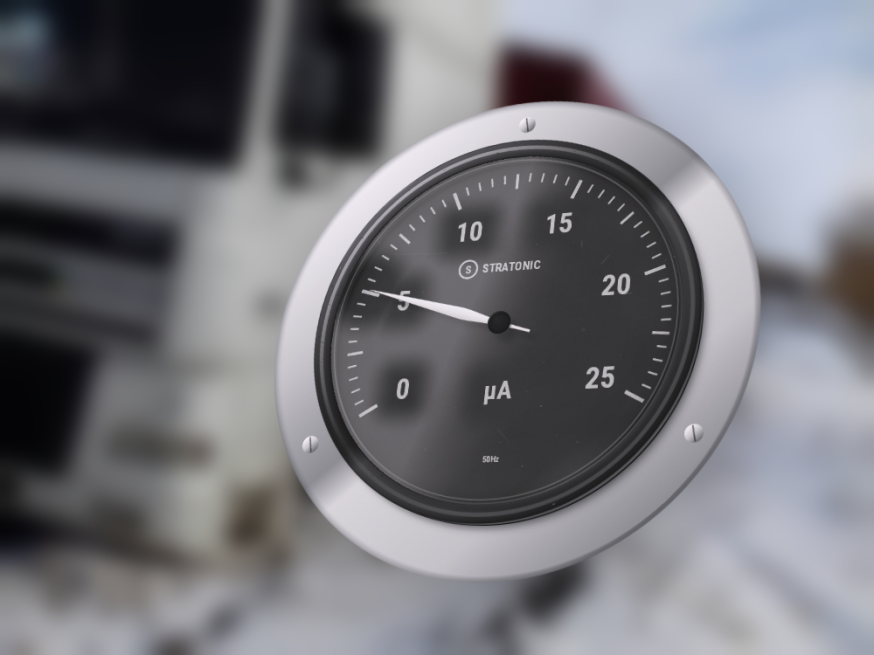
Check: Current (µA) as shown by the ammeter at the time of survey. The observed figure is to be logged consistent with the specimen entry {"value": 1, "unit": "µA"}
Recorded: {"value": 5, "unit": "µA"}
